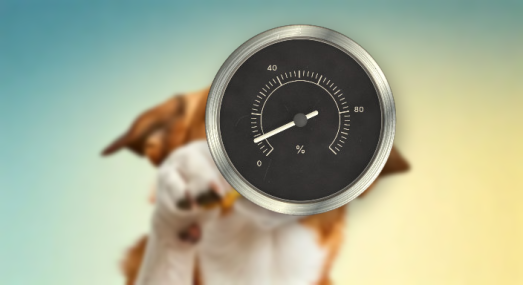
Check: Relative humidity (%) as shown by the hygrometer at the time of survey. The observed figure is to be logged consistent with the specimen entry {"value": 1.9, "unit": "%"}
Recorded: {"value": 8, "unit": "%"}
